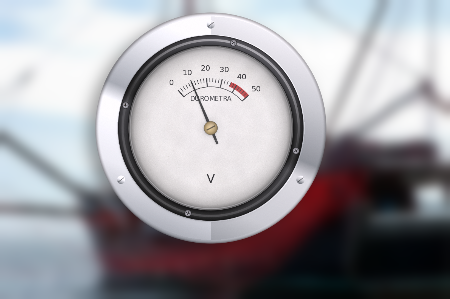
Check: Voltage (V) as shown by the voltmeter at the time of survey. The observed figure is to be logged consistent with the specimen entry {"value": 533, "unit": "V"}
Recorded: {"value": 10, "unit": "V"}
